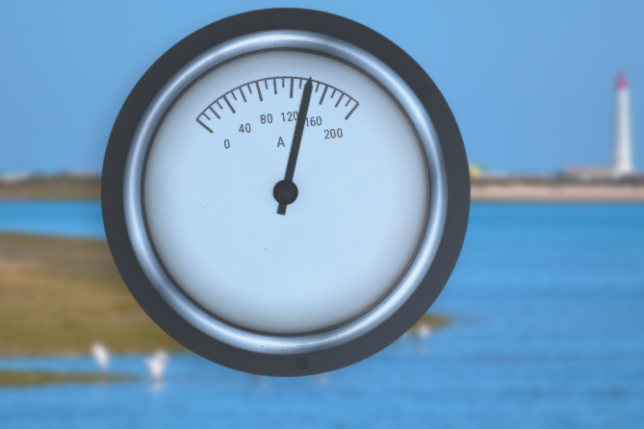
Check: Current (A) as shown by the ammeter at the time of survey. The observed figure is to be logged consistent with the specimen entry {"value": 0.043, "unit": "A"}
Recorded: {"value": 140, "unit": "A"}
